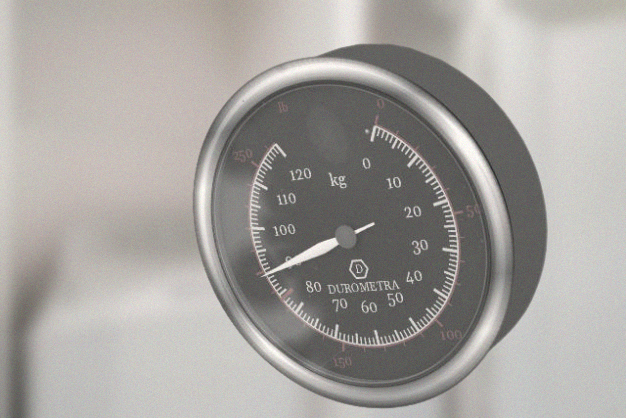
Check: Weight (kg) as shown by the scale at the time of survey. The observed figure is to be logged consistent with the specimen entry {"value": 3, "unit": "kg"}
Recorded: {"value": 90, "unit": "kg"}
